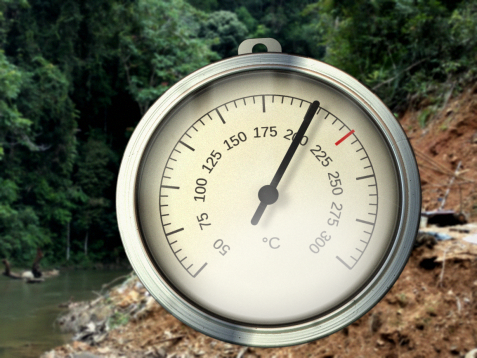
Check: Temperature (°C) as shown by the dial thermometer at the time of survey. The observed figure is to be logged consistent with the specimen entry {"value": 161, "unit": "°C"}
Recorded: {"value": 202.5, "unit": "°C"}
